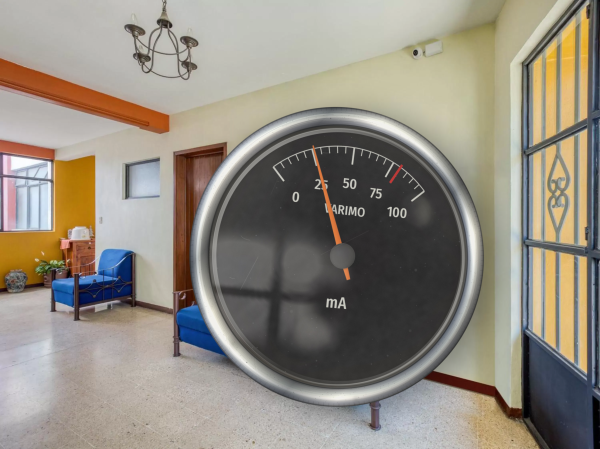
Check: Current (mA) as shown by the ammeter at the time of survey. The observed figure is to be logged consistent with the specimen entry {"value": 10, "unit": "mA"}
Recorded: {"value": 25, "unit": "mA"}
